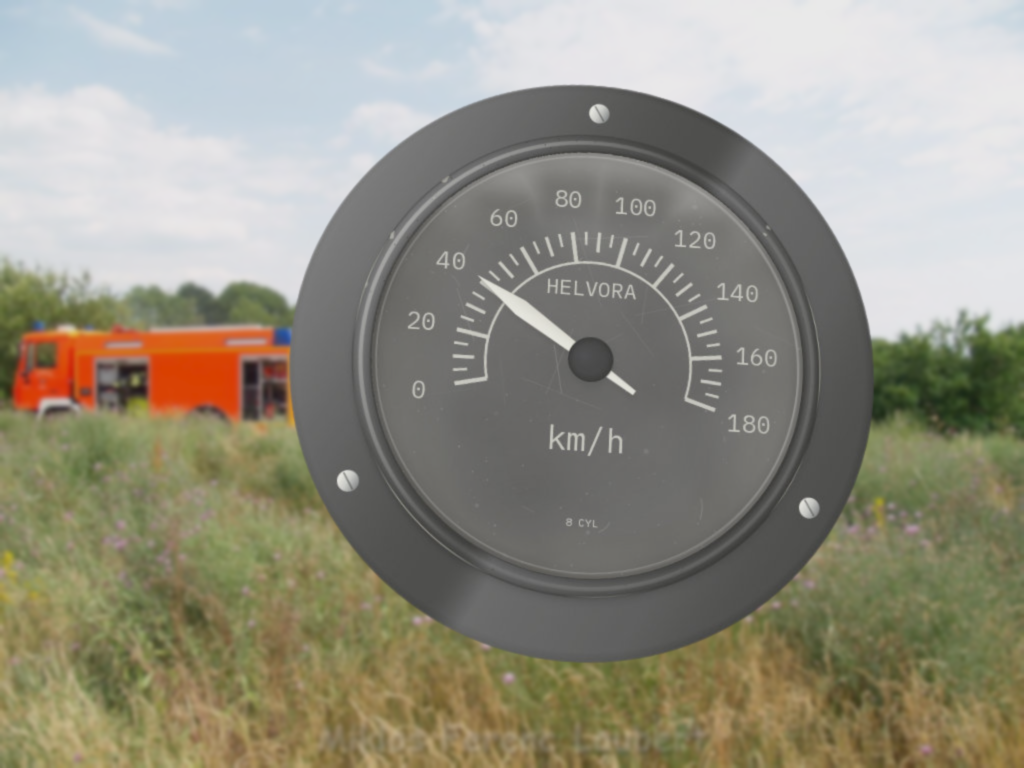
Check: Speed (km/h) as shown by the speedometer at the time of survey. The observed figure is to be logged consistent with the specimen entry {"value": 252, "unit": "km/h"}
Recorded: {"value": 40, "unit": "km/h"}
